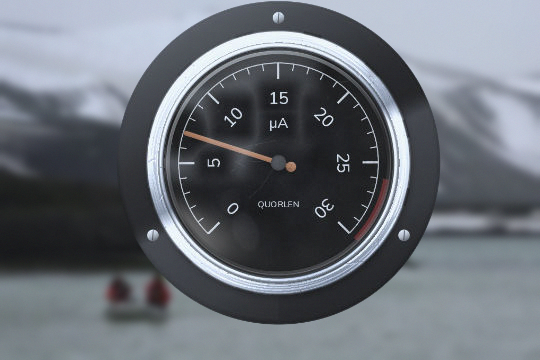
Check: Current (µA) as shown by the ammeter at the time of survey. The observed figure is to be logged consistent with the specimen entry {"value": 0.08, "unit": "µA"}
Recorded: {"value": 7, "unit": "µA"}
